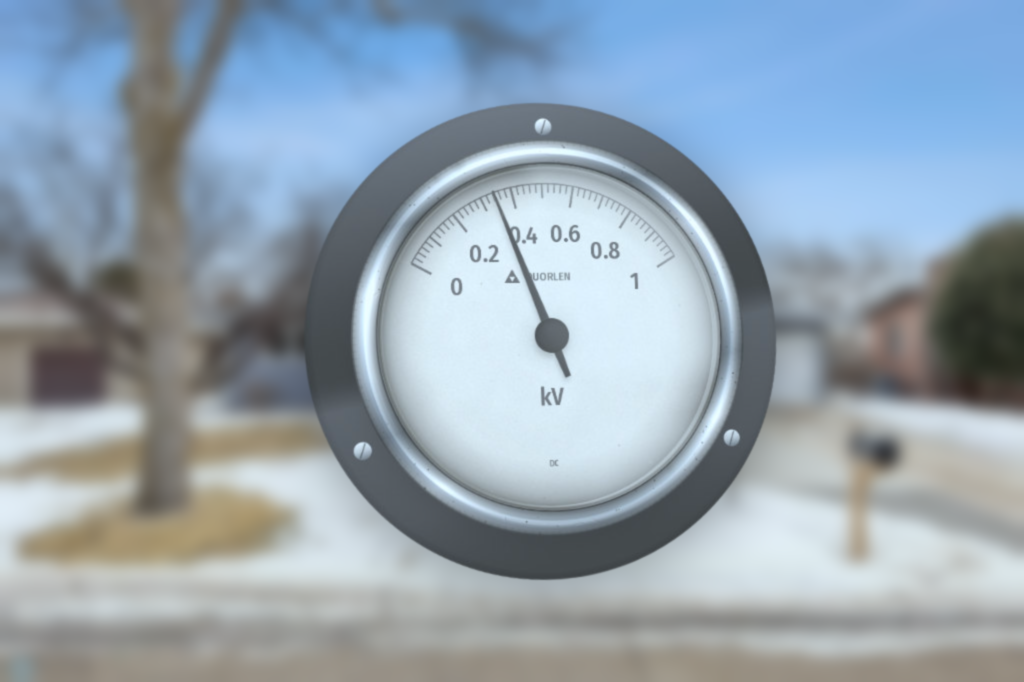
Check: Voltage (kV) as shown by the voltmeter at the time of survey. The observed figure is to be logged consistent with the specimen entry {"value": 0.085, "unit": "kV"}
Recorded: {"value": 0.34, "unit": "kV"}
